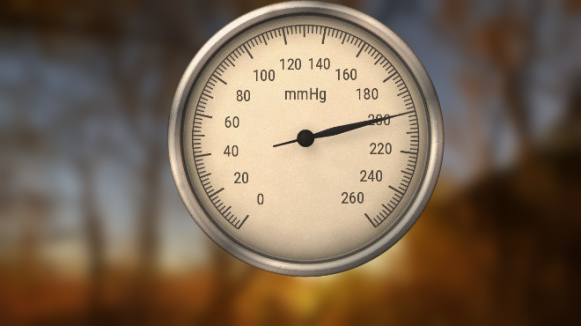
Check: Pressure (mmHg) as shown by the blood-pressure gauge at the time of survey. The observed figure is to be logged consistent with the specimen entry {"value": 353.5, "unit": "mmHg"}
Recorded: {"value": 200, "unit": "mmHg"}
